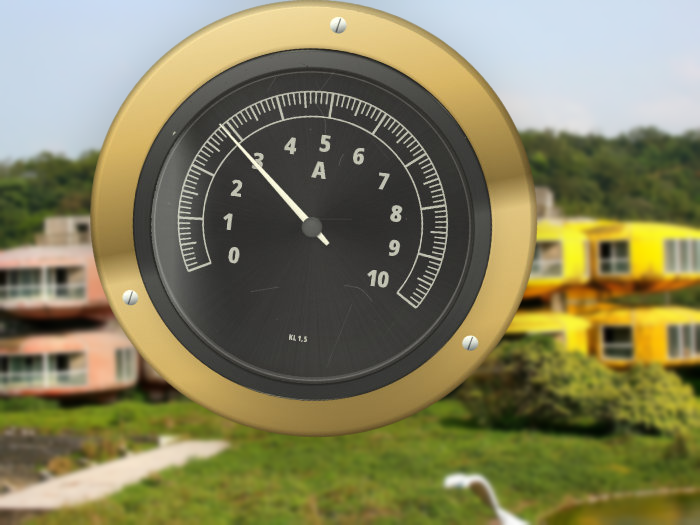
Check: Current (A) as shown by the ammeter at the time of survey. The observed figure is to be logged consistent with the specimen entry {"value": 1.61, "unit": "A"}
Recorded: {"value": 2.9, "unit": "A"}
